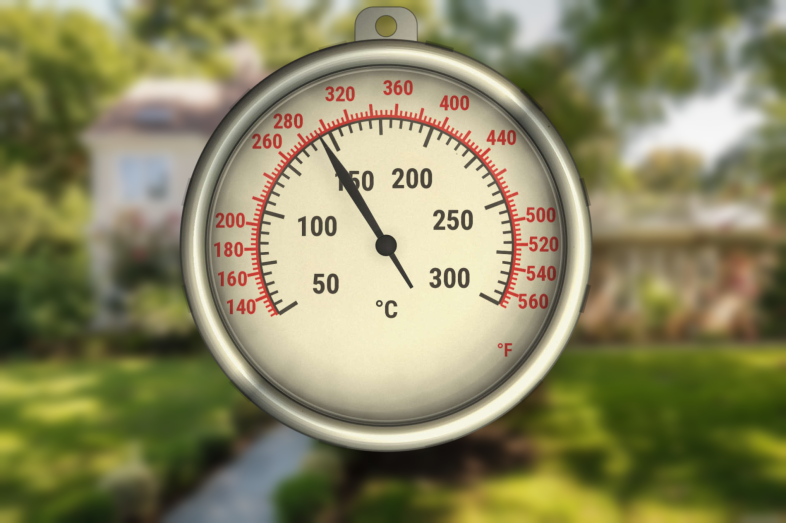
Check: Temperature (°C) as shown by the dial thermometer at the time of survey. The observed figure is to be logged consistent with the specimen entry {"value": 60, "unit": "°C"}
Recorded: {"value": 145, "unit": "°C"}
